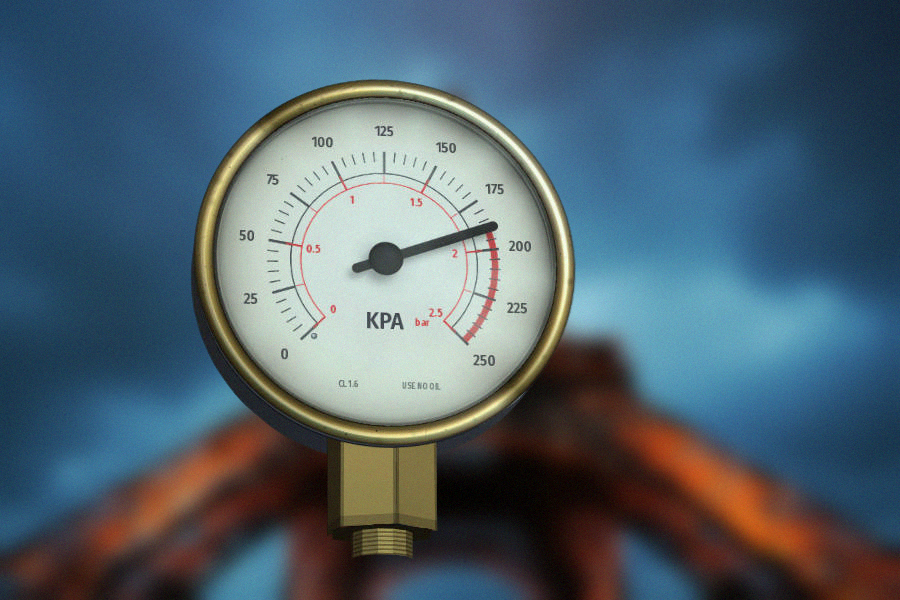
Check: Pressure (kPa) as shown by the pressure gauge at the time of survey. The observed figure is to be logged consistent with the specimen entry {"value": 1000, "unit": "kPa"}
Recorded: {"value": 190, "unit": "kPa"}
